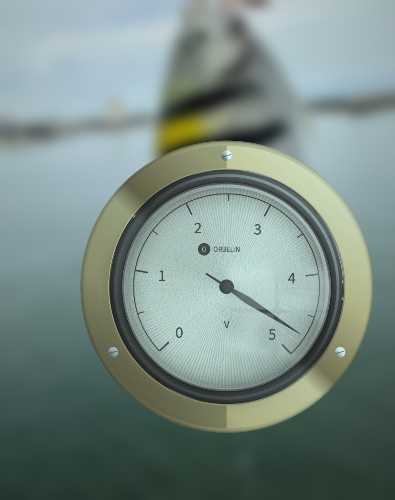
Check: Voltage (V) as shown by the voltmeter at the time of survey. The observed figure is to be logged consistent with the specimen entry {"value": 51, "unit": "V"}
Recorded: {"value": 4.75, "unit": "V"}
